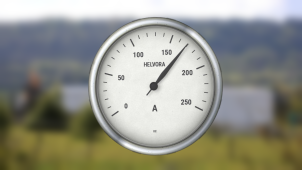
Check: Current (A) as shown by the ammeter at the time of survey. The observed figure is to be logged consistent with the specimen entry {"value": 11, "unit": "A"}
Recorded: {"value": 170, "unit": "A"}
